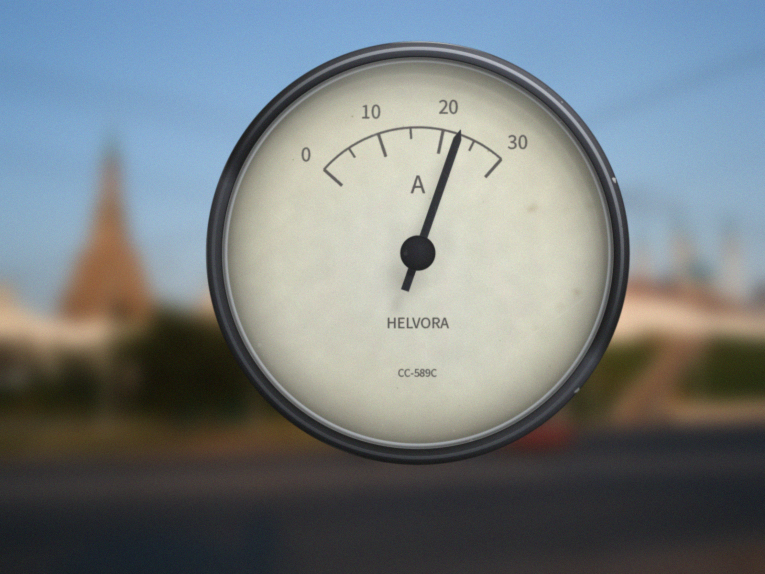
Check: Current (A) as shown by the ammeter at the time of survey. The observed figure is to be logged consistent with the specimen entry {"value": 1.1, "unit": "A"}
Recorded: {"value": 22.5, "unit": "A"}
